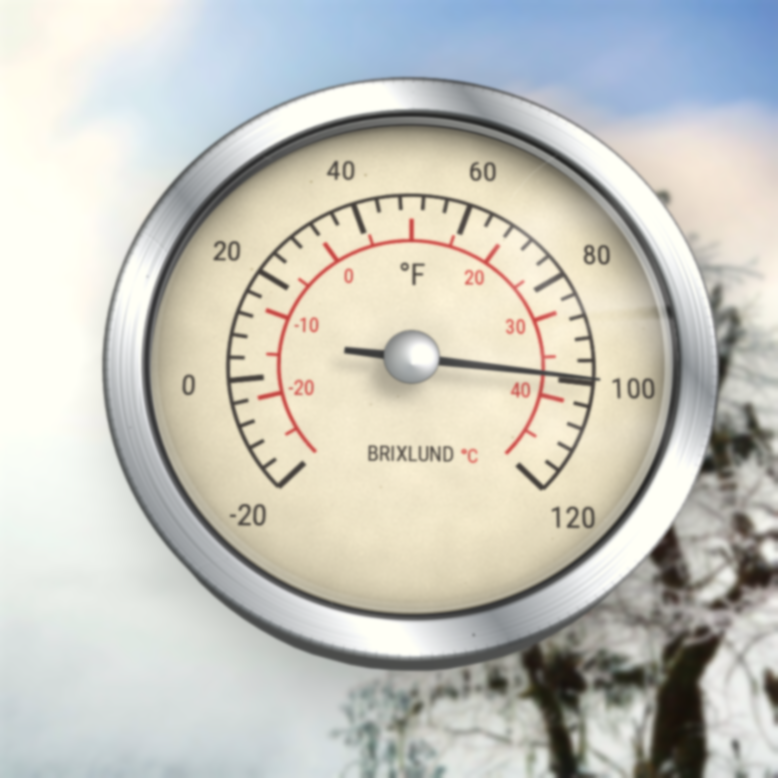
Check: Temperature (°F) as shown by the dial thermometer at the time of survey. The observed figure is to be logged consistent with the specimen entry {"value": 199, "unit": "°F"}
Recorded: {"value": 100, "unit": "°F"}
